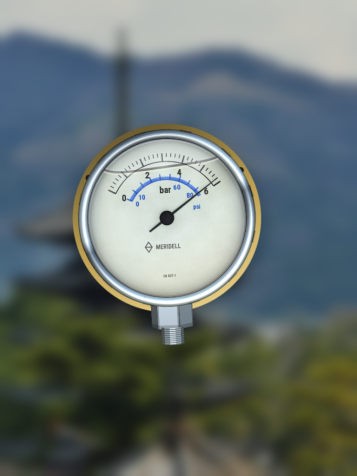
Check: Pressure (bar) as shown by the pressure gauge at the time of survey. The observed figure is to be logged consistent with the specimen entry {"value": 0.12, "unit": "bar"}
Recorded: {"value": 5.8, "unit": "bar"}
